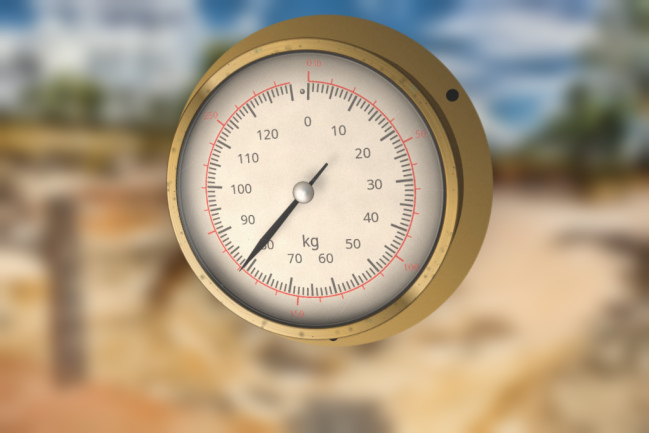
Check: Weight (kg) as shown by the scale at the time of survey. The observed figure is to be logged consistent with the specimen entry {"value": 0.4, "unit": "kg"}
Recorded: {"value": 81, "unit": "kg"}
